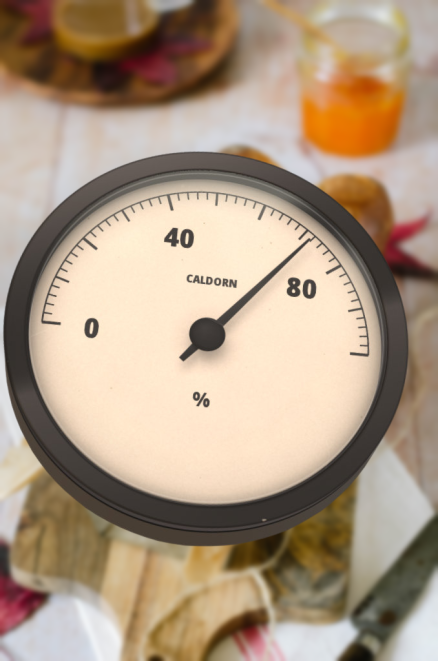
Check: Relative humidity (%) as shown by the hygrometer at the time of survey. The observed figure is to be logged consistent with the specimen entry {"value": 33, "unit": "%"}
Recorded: {"value": 72, "unit": "%"}
